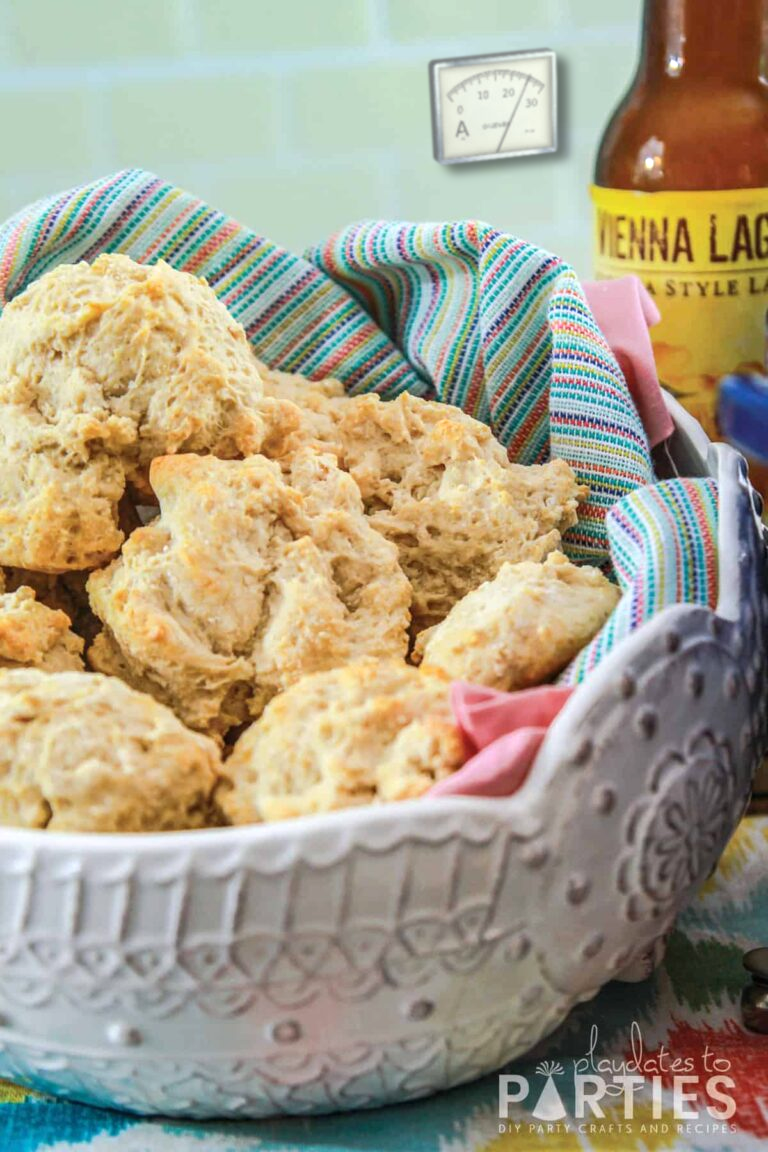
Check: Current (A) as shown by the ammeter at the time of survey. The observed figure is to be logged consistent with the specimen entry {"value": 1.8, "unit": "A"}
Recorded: {"value": 25, "unit": "A"}
